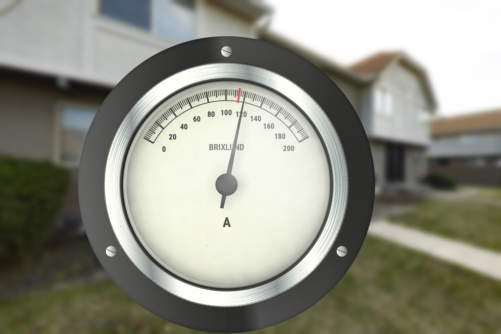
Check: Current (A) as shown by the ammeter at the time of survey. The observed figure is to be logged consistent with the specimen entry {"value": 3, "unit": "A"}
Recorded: {"value": 120, "unit": "A"}
